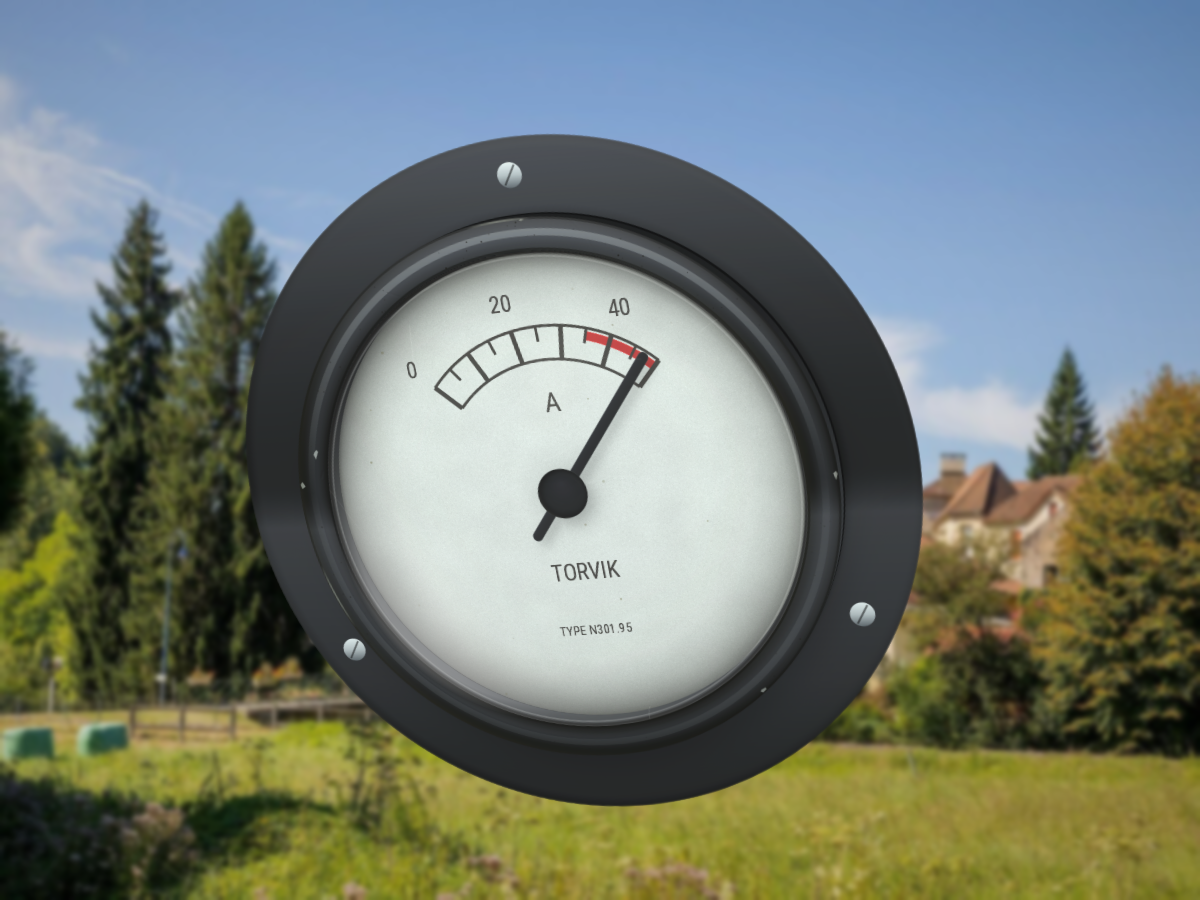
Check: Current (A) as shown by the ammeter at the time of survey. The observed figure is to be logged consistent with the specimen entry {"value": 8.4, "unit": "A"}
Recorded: {"value": 47.5, "unit": "A"}
